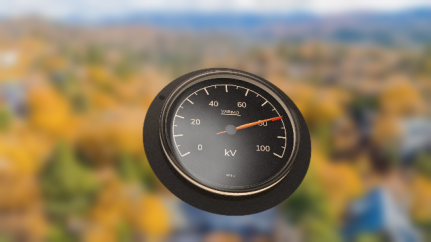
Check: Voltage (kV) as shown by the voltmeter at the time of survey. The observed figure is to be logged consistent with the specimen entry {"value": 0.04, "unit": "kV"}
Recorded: {"value": 80, "unit": "kV"}
